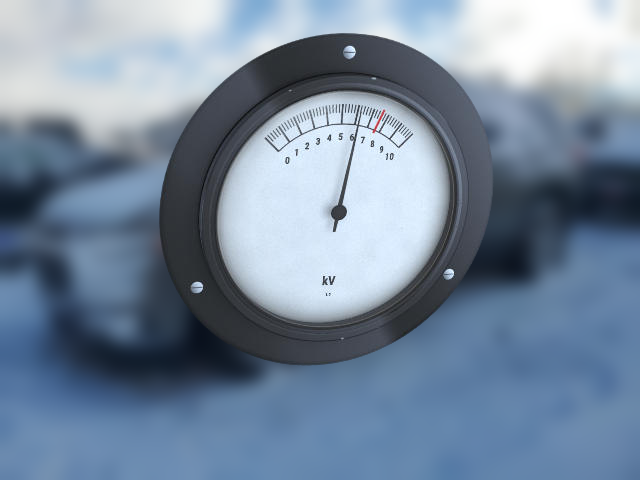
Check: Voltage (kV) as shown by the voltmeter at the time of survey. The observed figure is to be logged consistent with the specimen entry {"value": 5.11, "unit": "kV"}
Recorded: {"value": 6, "unit": "kV"}
